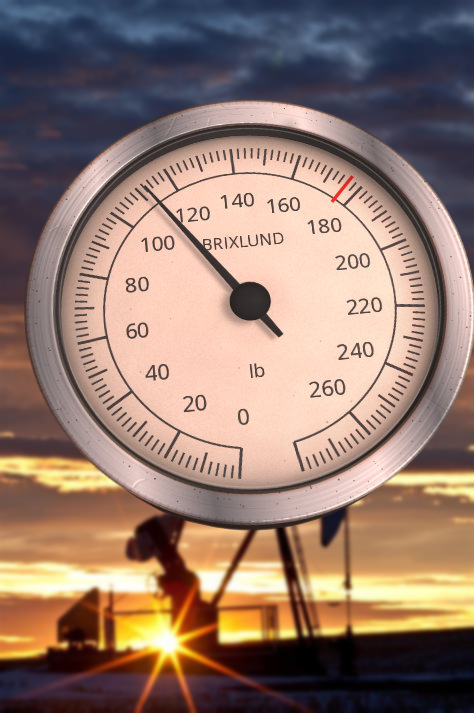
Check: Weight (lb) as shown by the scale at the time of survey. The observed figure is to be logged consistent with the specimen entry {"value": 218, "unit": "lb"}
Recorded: {"value": 112, "unit": "lb"}
